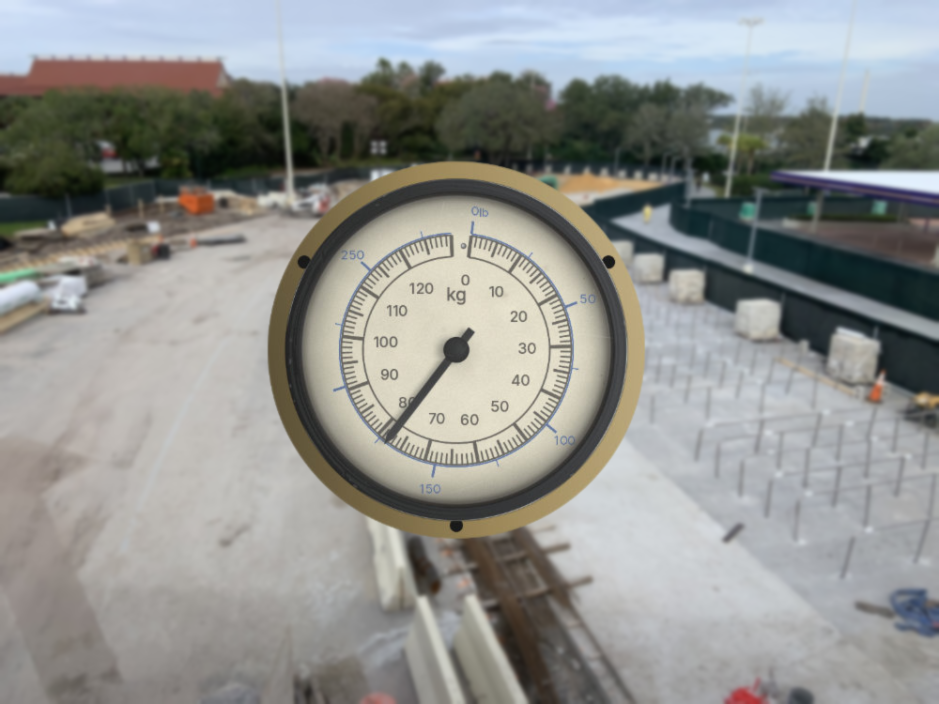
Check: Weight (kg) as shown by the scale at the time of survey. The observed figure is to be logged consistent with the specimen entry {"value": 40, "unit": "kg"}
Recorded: {"value": 78, "unit": "kg"}
